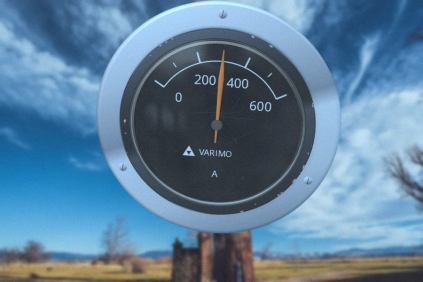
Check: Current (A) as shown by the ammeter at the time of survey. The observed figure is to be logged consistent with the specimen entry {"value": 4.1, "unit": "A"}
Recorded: {"value": 300, "unit": "A"}
